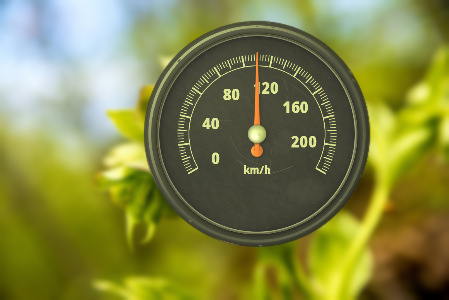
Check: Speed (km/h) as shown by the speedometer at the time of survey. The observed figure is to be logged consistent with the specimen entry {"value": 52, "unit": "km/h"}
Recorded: {"value": 110, "unit": "km/h"}
